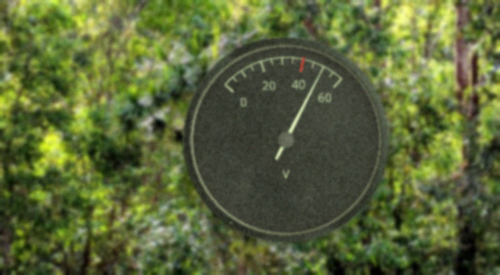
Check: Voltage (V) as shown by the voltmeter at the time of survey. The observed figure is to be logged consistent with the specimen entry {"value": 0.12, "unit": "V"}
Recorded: {"value": 50, "unit": "V"}
